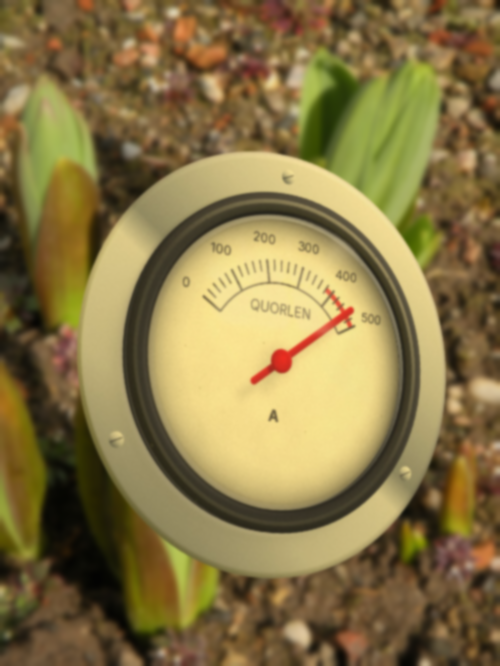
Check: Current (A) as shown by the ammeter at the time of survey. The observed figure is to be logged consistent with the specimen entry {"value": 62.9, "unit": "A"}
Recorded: {"value": 460, "unit": "A"}
